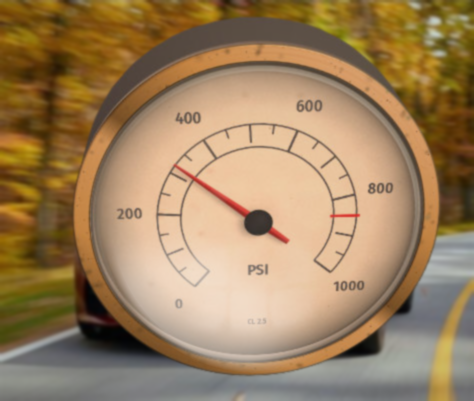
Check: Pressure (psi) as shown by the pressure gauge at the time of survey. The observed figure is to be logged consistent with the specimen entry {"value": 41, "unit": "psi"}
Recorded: {"value": 325, "unit": "psi"}
